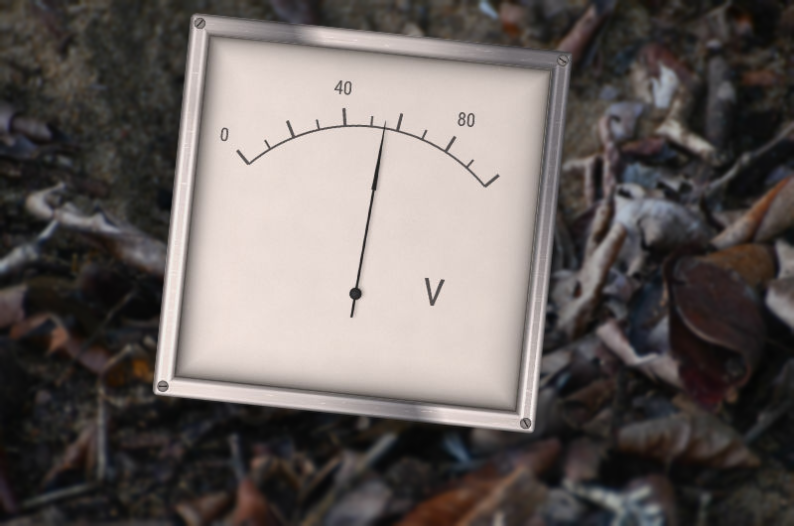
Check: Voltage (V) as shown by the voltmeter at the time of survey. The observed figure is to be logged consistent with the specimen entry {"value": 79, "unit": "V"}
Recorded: {"value": 55, "unit": "V"}
